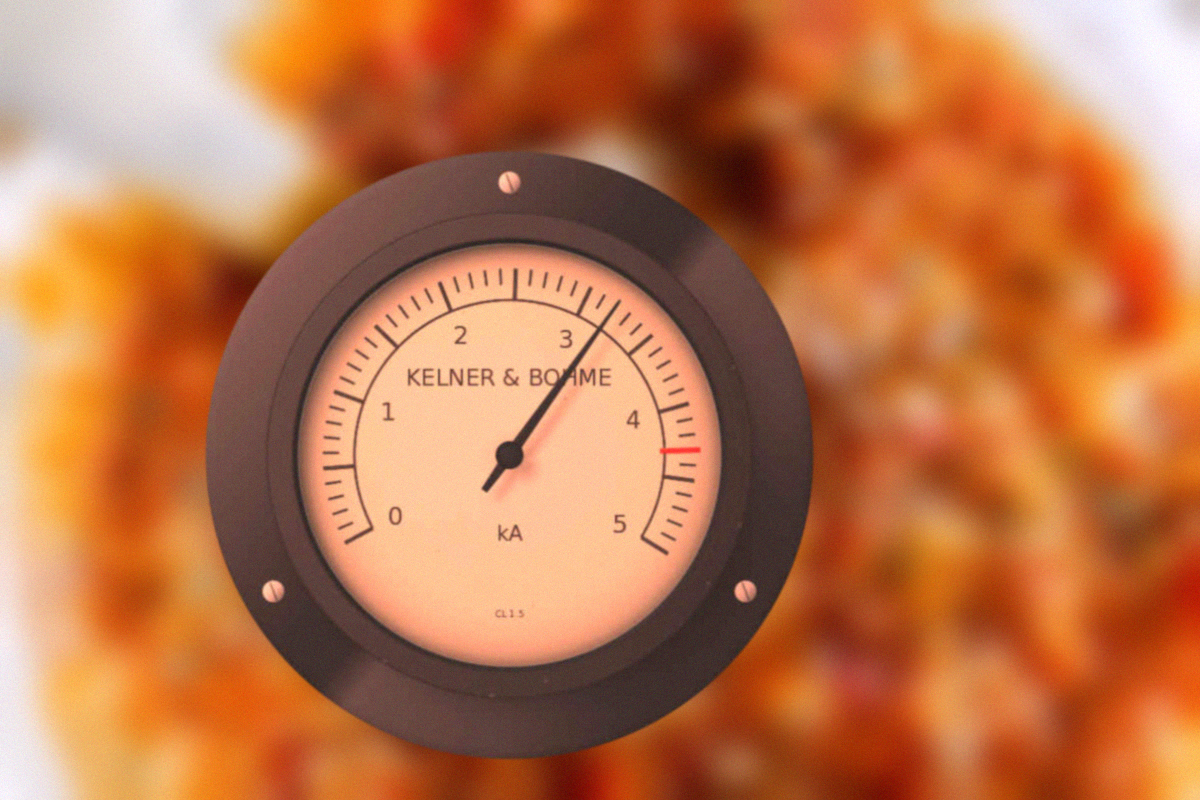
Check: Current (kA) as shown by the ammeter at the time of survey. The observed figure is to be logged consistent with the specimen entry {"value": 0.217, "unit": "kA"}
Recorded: {"value": 3.2, "unit": "kA"}
